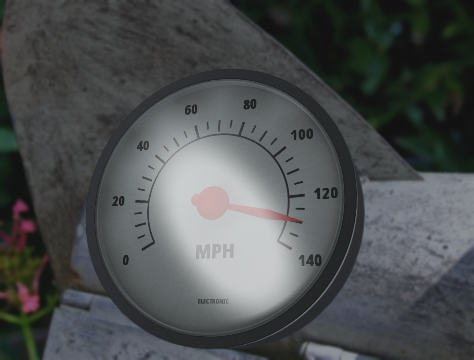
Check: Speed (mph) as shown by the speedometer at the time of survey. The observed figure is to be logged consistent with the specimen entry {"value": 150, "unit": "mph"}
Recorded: {"value": 130, "unit": "mph"}
